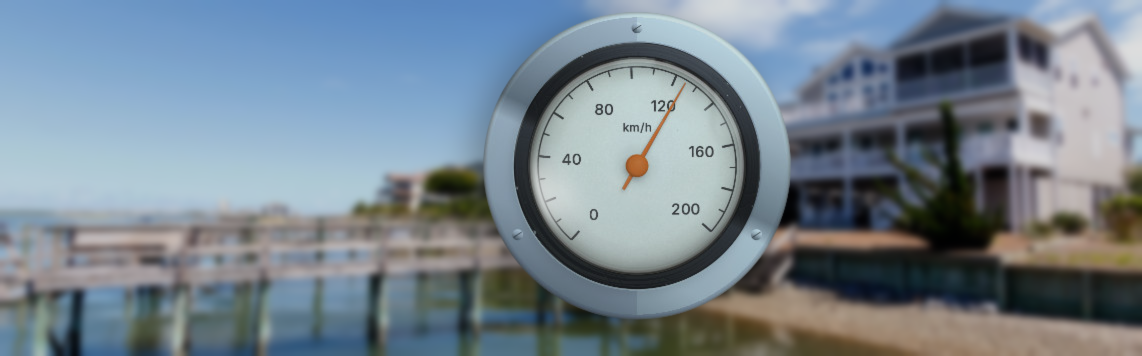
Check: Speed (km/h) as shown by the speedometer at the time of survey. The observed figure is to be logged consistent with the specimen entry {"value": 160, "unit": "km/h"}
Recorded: {"value": 125, "unit": "km/h"}
